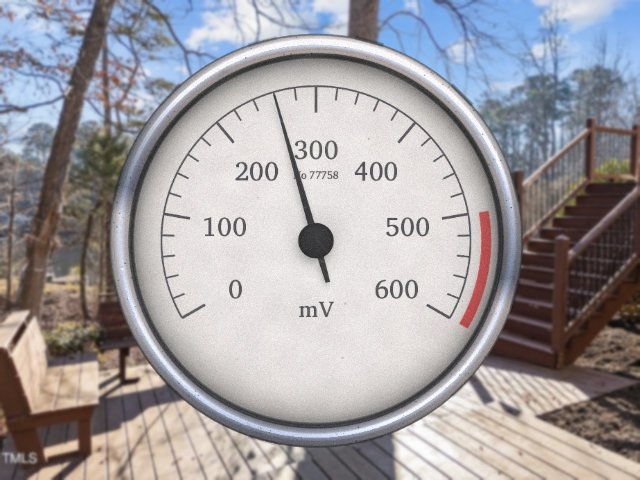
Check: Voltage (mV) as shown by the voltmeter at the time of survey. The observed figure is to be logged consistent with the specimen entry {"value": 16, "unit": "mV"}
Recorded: {"value": 260, "unit": "mV"}
